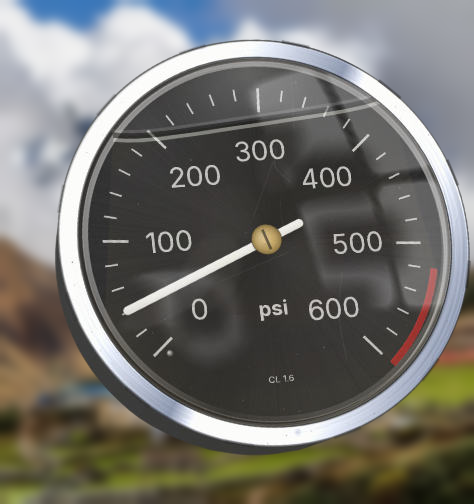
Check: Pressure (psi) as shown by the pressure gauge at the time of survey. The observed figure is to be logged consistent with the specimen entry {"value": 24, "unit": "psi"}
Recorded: {"value": 40, "unit": "psi"}
